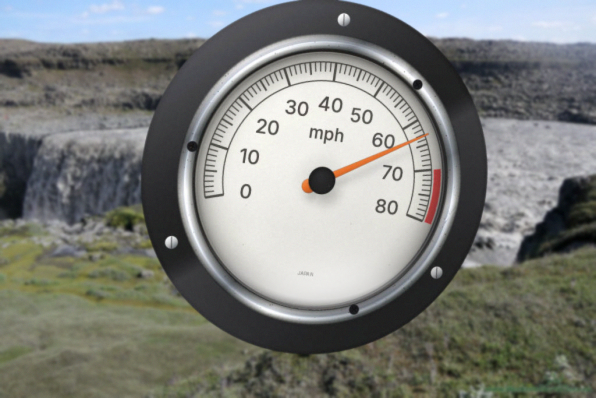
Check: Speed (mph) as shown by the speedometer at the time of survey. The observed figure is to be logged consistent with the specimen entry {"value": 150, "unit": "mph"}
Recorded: {"value": 63, "unit": "mph"}
